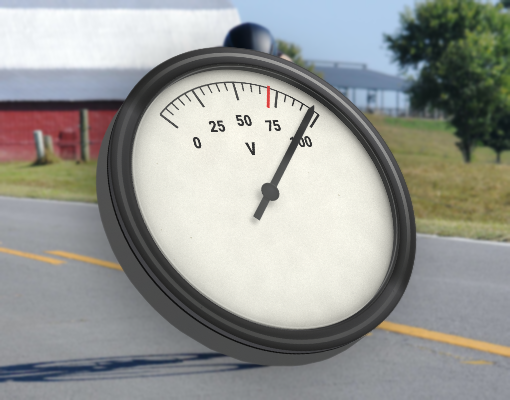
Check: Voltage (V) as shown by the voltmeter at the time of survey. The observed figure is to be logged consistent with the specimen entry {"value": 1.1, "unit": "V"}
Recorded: {"value": 95, "unit": "V"}
